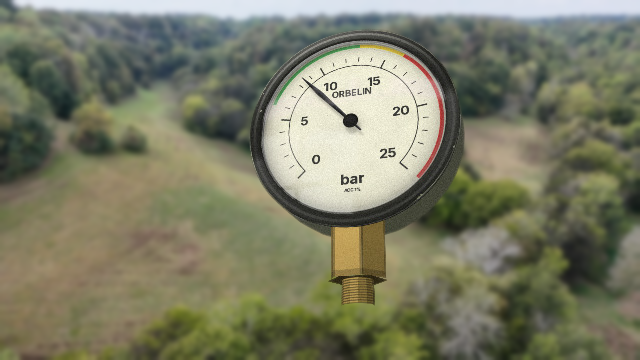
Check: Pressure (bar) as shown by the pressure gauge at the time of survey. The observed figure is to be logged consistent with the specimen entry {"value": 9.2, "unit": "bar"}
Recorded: {"value": 8.5, "unit": "bar"}
